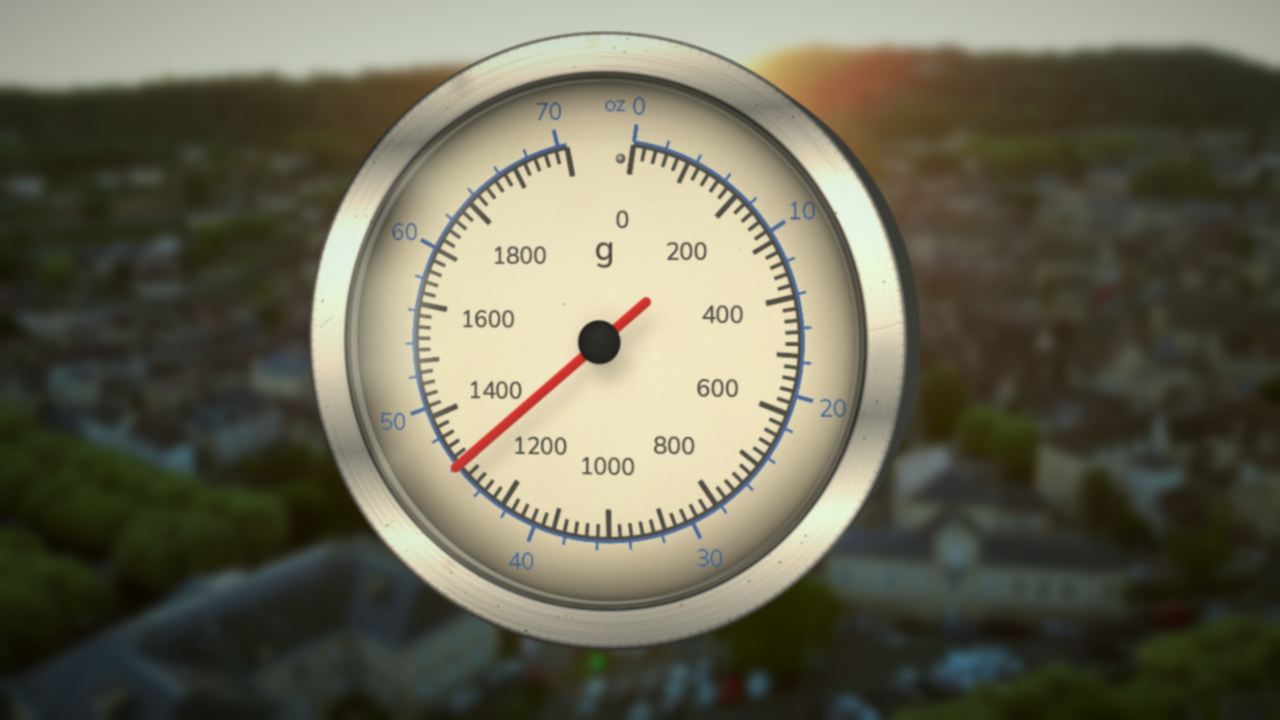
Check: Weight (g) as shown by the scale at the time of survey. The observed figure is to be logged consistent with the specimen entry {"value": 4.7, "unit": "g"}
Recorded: {"value": 1300, "unit": "g"}
